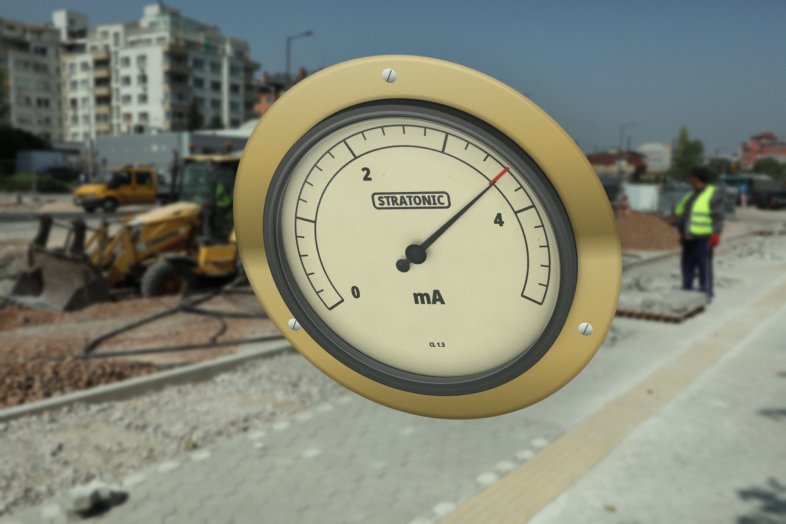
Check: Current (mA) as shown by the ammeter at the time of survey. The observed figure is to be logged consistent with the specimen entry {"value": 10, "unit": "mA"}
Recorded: {"value": 3.6, "unit": "mA"}
